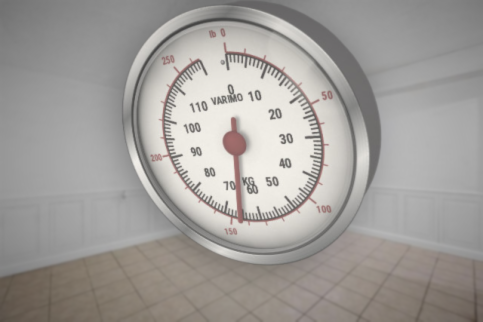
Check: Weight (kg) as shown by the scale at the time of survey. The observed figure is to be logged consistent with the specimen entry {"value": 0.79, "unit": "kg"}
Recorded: {"value": 65, "unit": "kg"}
